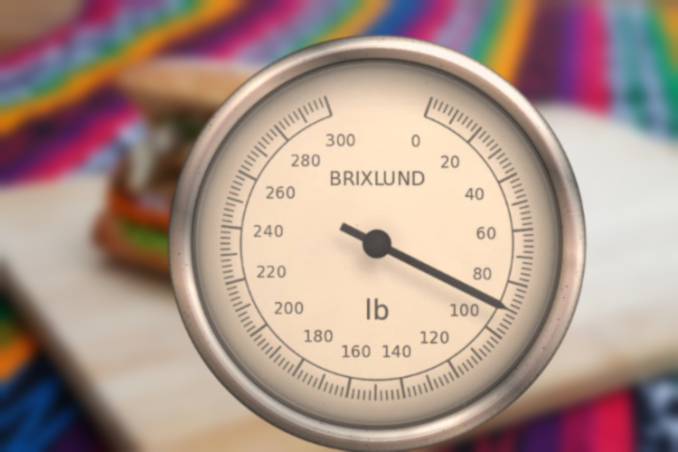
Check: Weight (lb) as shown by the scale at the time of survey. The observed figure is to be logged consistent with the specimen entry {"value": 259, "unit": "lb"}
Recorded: {"value": 90, "unit": "lb"}
